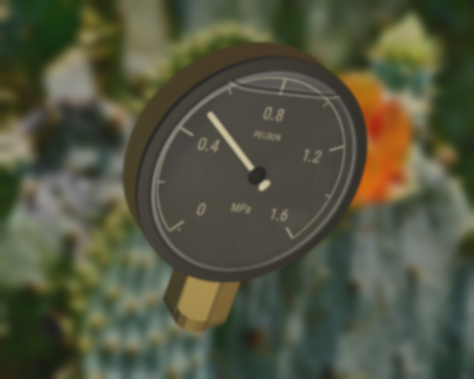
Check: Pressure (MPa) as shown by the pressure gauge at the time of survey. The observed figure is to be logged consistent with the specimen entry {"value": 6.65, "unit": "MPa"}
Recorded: {"value": 0.5, "unit": "MPa"}
